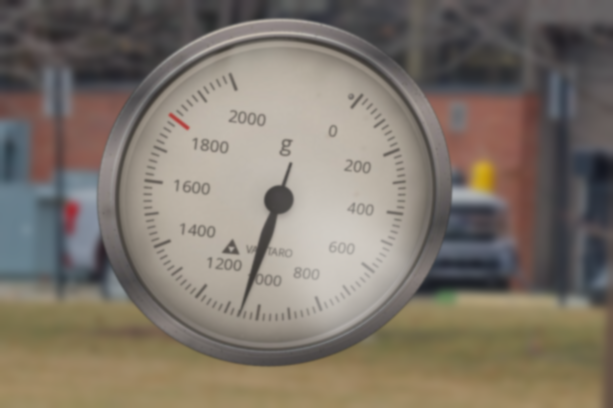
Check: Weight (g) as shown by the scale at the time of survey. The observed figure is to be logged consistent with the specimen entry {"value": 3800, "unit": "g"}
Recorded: {"value": 1060, "unit": "g"}
